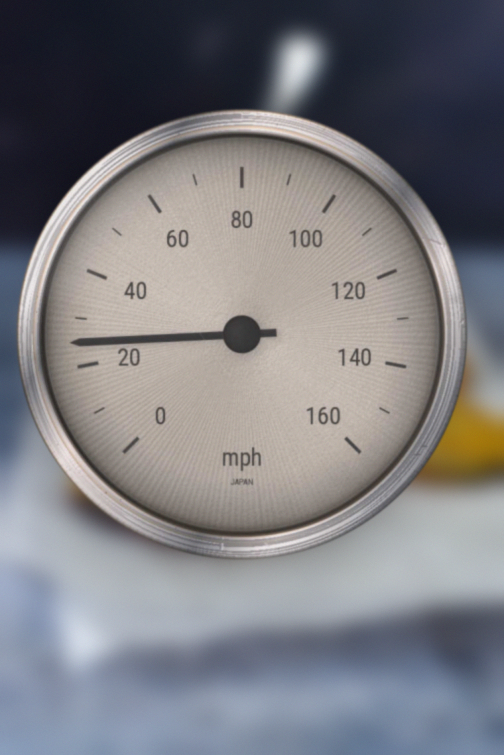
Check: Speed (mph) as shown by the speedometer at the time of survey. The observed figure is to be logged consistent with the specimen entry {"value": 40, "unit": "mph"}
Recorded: {"value": 25, "unit": "mph"}
